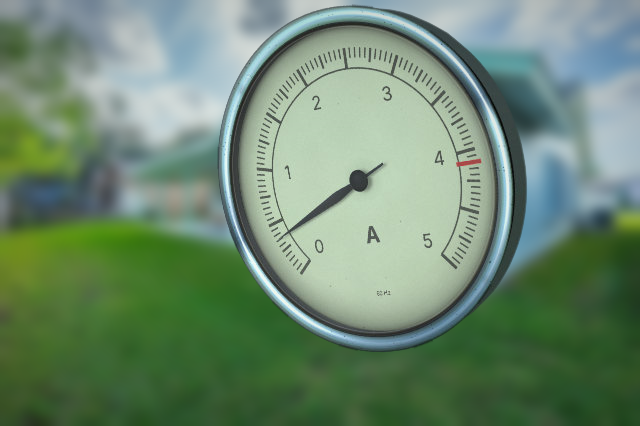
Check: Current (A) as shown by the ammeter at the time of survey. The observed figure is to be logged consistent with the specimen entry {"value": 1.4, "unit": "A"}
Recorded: {"value": 0.35, "unit": "A"}
